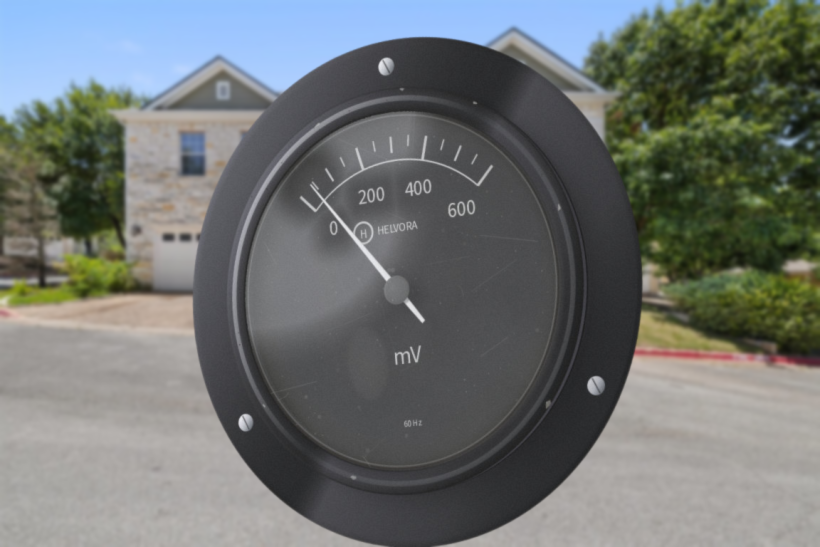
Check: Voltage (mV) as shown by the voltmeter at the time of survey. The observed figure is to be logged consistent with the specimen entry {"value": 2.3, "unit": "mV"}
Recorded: {"value": 50, "unit": "mV"}
